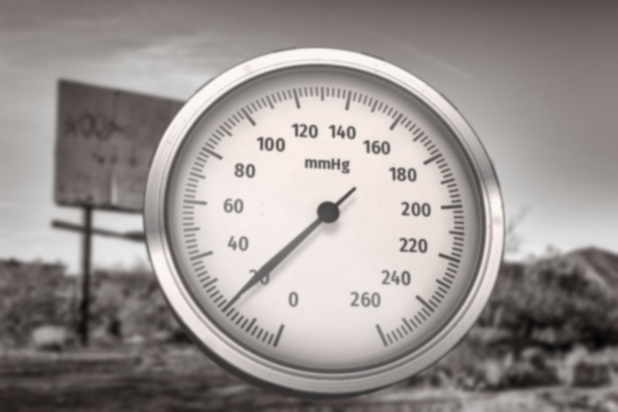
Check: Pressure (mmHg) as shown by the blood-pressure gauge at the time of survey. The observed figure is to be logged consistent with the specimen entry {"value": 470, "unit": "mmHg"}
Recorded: {"value": 20, "unit": "mmHg"}
